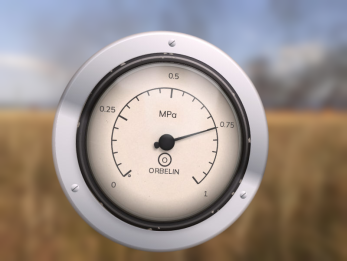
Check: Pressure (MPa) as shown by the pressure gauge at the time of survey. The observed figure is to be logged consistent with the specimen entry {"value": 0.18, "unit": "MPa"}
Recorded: {"value": 0.75, "unit": "MPa"}
